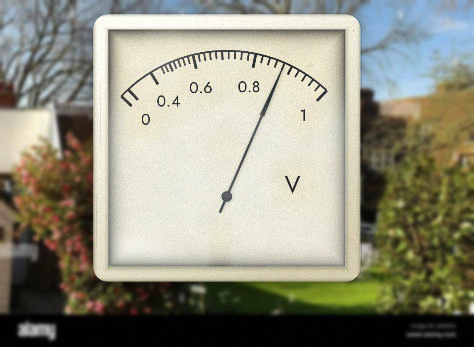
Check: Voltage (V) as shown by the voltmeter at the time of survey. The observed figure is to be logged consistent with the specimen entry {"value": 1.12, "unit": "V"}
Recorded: {"value": 0.88, "unit": "V"}
